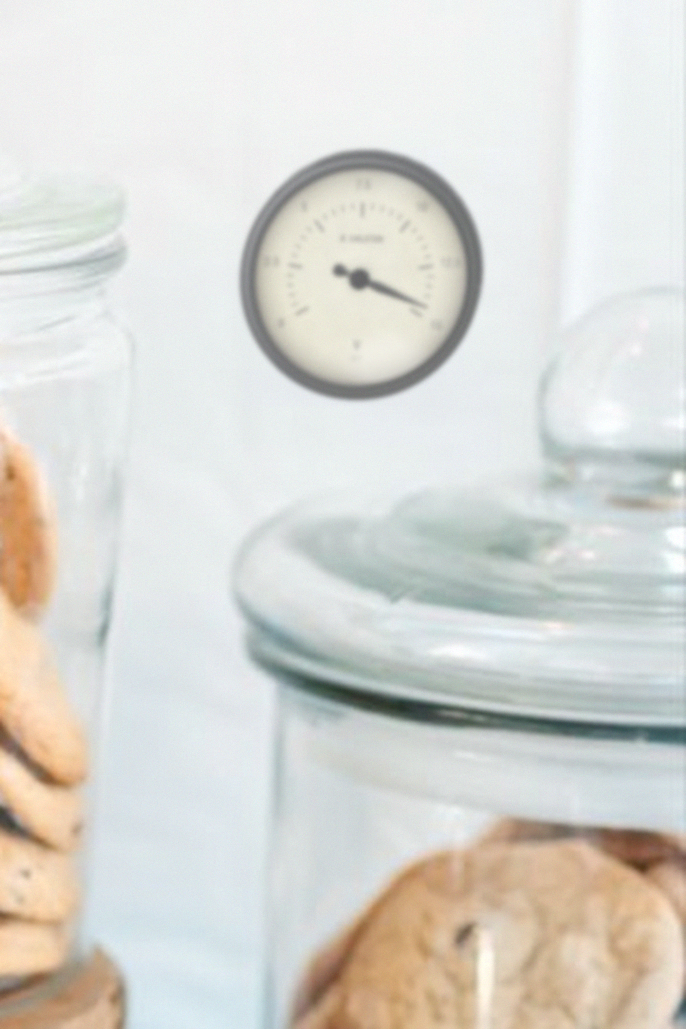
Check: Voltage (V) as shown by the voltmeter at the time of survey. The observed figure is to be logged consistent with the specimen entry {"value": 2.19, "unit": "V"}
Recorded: {"value": 14.5, "unit": "V"}
